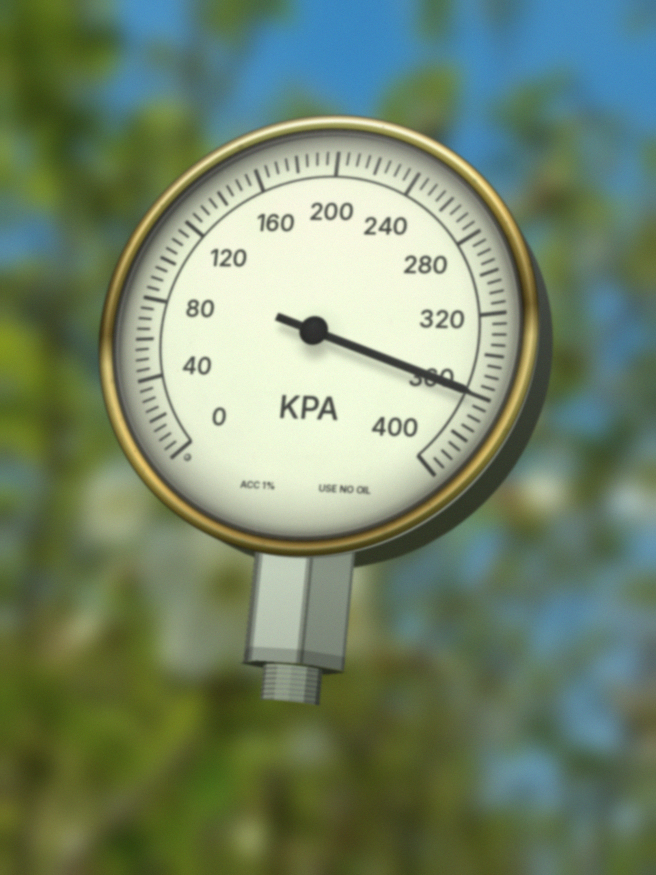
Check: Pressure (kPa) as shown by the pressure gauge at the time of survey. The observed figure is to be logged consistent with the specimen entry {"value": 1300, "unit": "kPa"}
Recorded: {"value": 360, "unit": "kPa"}
